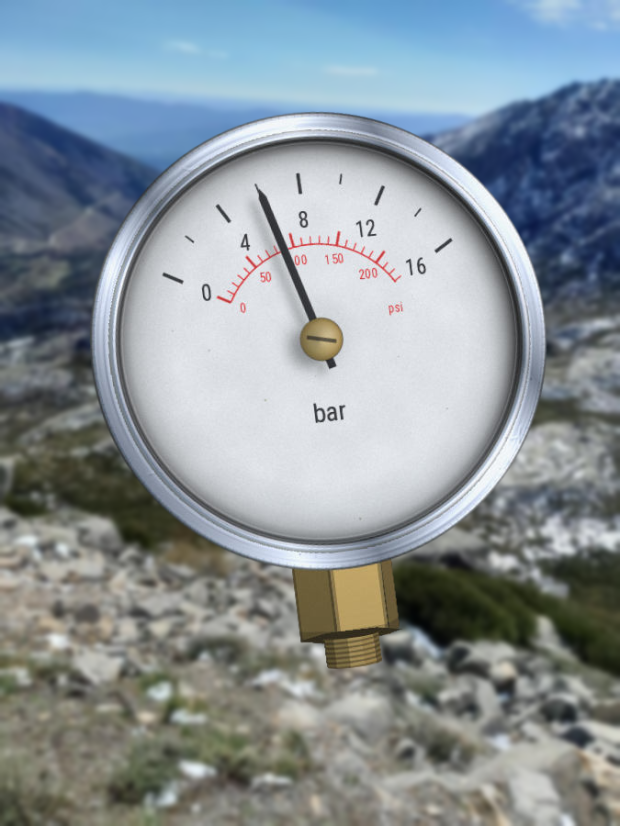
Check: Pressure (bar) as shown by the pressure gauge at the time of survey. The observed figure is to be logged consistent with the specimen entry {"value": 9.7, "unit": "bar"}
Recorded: {"value": 6, "unit": "bar"}
